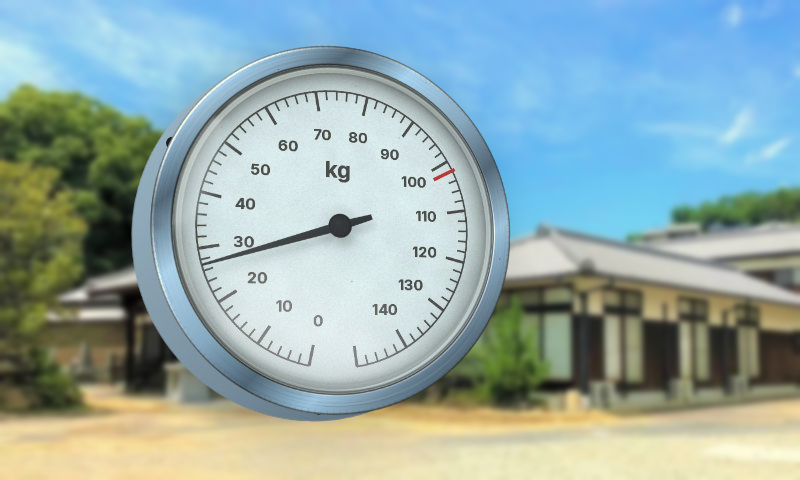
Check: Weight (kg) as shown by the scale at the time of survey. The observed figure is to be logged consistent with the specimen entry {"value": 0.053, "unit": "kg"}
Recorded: {"value": 27, "unit": "kg"}
